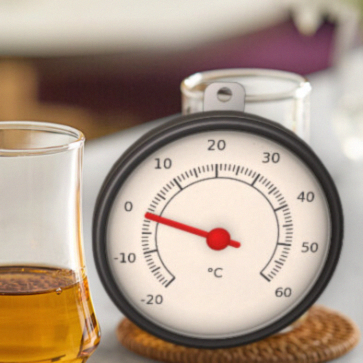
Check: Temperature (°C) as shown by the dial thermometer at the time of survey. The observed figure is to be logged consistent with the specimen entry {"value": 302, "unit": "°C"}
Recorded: {"value": 0, "unit": "°C"}
